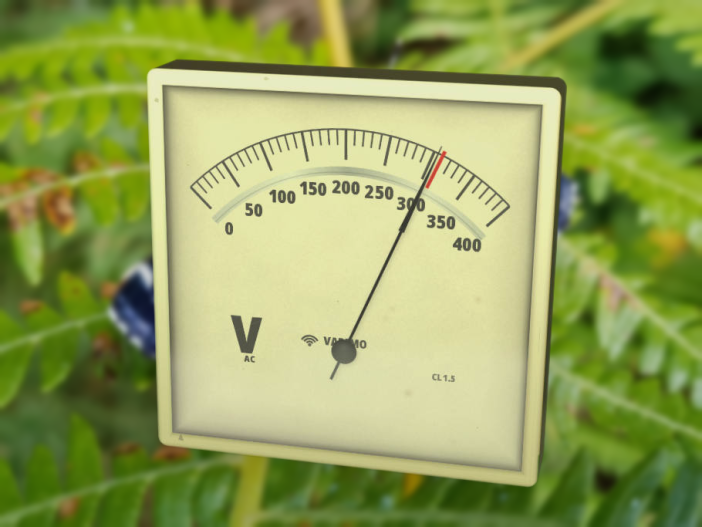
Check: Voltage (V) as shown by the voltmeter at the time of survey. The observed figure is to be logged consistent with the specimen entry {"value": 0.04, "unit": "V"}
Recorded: {"value": 305, "unit": "V"}
